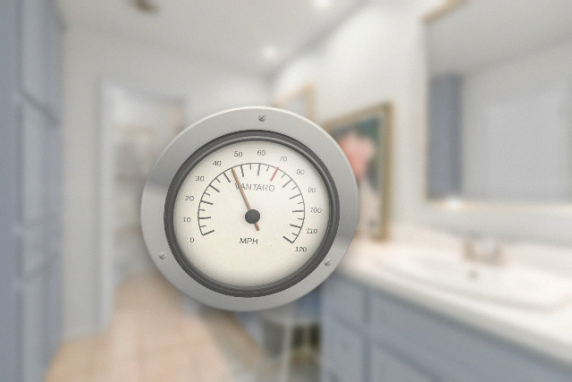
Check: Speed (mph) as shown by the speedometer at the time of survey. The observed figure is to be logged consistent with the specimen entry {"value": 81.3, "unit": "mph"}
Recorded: {"value": 45, "unit": "mph"}
